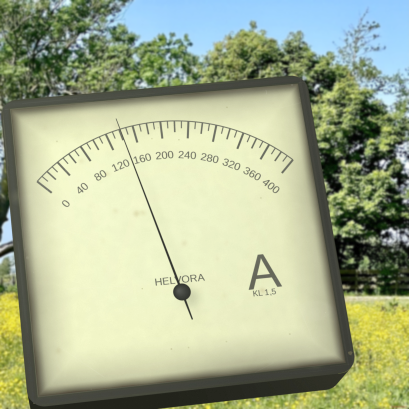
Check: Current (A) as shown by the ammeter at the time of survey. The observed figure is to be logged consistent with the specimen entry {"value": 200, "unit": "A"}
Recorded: {"value": 140, "unit": "A"}
